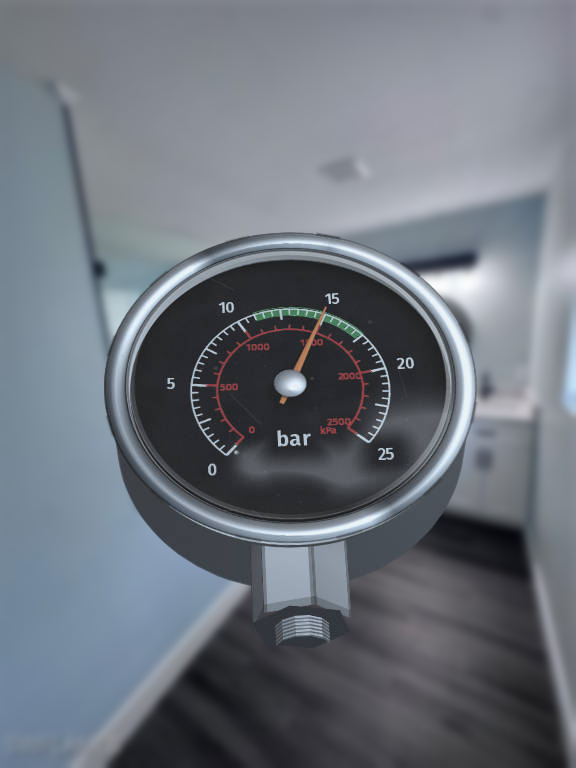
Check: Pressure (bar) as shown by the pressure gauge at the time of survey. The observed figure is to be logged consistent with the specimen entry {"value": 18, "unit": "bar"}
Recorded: {"value": 15, "unit": "bar"}
